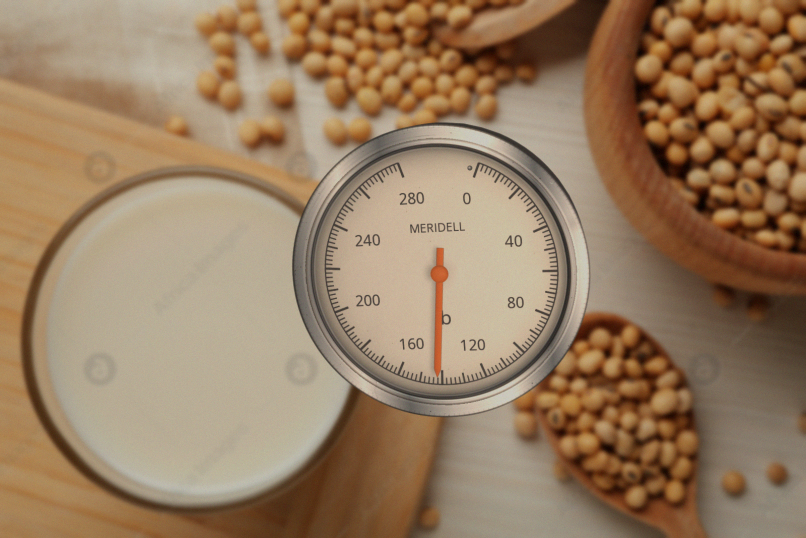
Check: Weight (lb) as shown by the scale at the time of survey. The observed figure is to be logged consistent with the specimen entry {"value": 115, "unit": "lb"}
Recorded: {"value": 142, "unit": "lb"}
